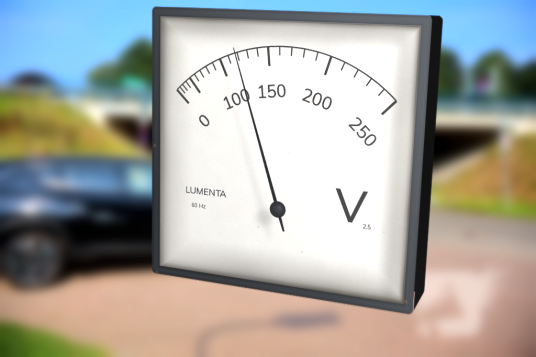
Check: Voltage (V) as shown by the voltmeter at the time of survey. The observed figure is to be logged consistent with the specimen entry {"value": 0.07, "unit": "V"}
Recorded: {"value": 120, "unit": "V"}
